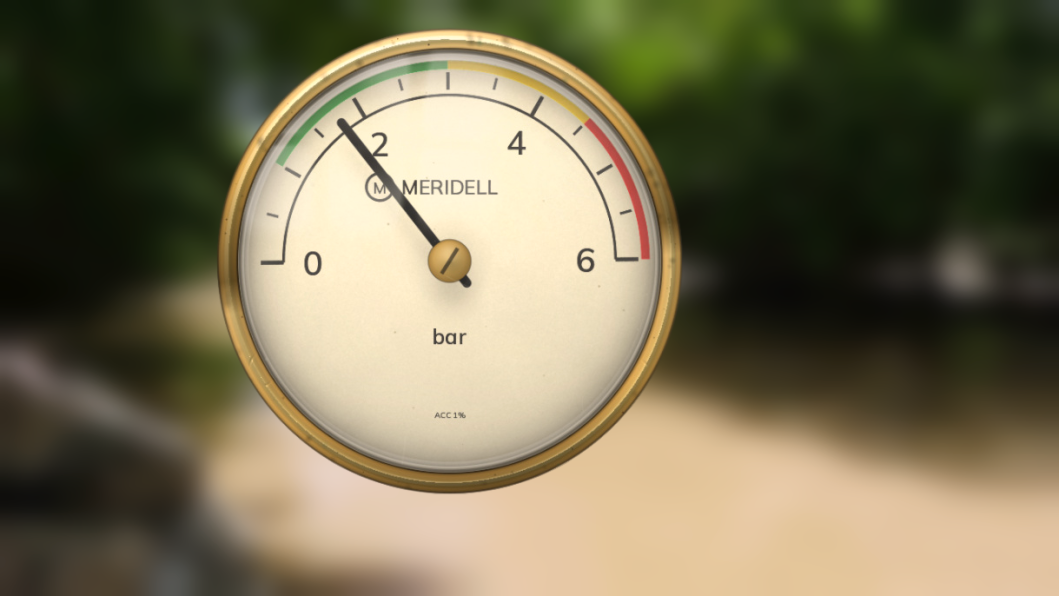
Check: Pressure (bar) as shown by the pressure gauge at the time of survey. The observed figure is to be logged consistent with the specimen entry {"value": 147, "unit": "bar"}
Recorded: {"value": 1.75, "unit": "bar"}
